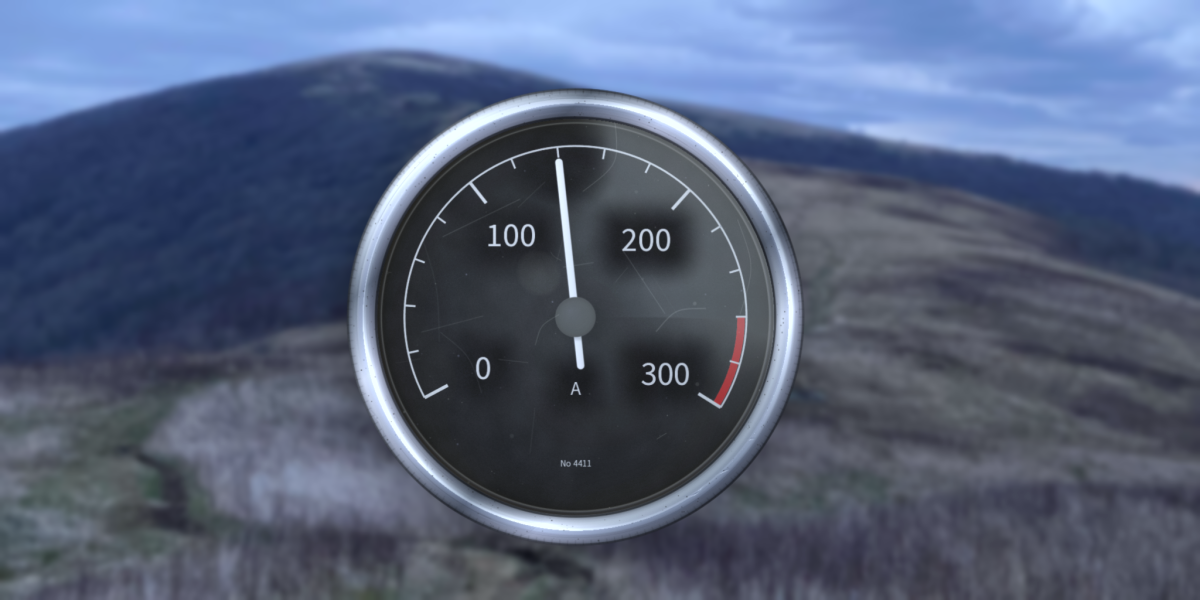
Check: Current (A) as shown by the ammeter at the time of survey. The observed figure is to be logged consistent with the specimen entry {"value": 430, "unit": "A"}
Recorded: {"value": 140, "unit": "A"}
